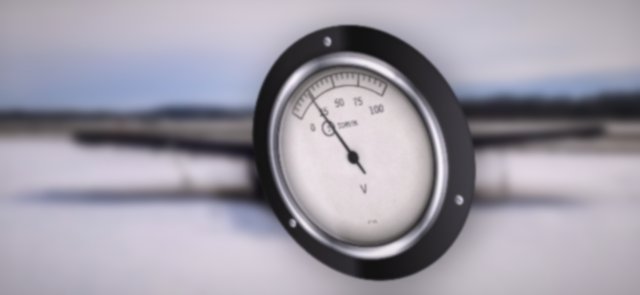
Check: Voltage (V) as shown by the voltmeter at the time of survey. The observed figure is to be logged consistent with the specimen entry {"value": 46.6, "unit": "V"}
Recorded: {"value": 25, "unit": "V"}
